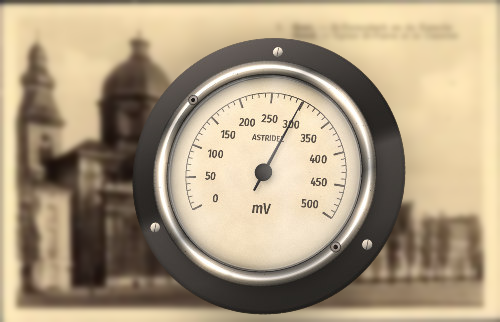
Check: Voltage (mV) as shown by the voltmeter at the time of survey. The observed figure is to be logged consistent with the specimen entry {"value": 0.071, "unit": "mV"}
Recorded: {"value": 300, "unit": "mV"}
